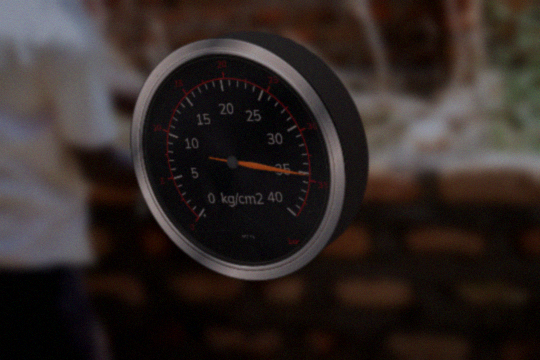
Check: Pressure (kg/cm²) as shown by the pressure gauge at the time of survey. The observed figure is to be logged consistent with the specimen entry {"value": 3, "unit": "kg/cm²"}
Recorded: {"value": 35, "unit": "kg/cm²"}
